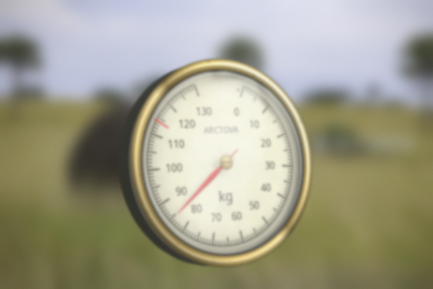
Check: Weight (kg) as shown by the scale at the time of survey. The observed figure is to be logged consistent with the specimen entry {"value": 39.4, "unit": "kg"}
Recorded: {"value": 85, "unit": "kg"}
